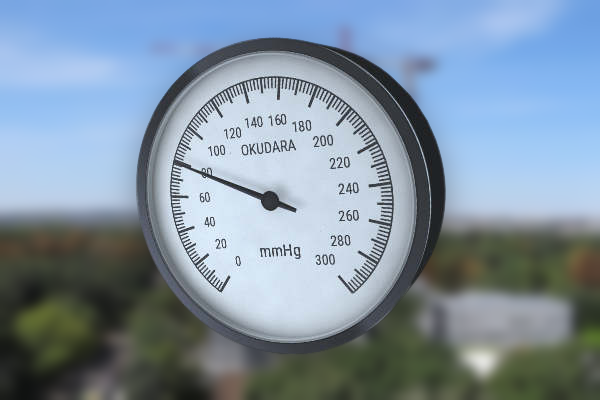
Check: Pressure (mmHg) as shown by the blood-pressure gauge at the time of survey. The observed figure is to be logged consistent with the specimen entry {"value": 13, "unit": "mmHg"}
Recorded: {"value": 80, "unit": "mmHg"}
